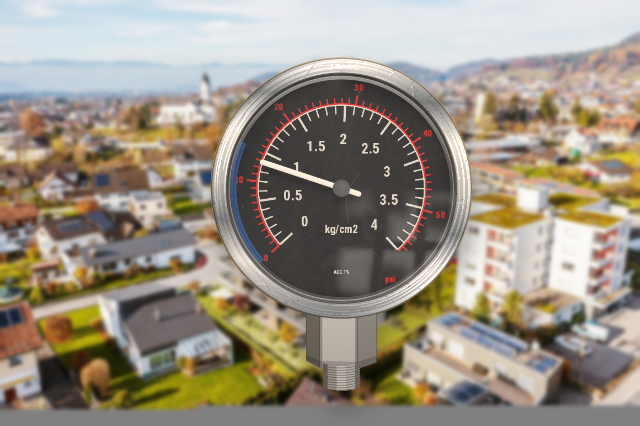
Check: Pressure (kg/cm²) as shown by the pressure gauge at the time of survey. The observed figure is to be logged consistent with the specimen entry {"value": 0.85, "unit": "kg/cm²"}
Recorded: {"value": 0.9, "unit": "kg/cm²"}
